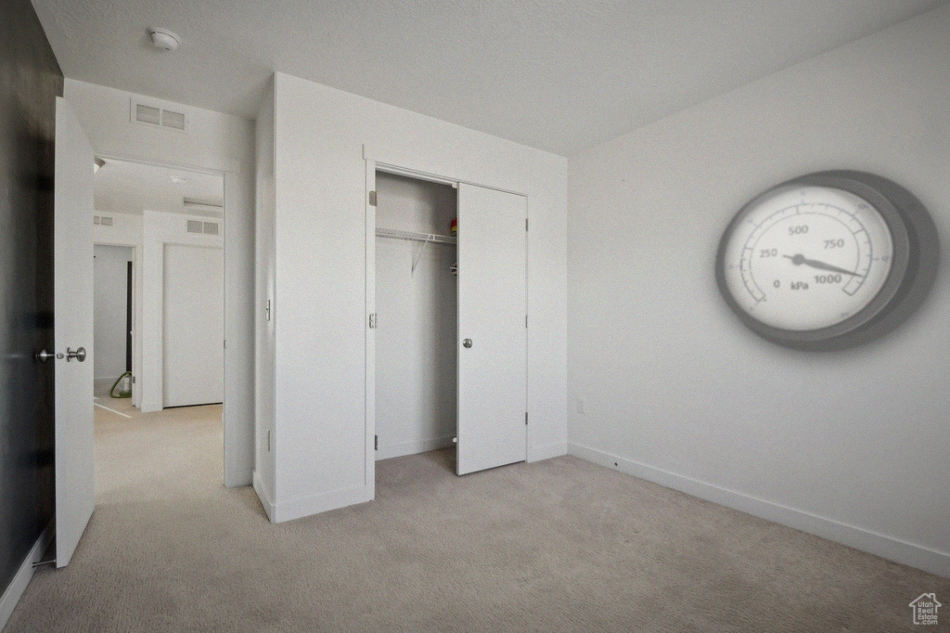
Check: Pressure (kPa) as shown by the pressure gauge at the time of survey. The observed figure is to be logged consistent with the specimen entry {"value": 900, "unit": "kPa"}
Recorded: {"value": 925, "unit": "kPa"}
